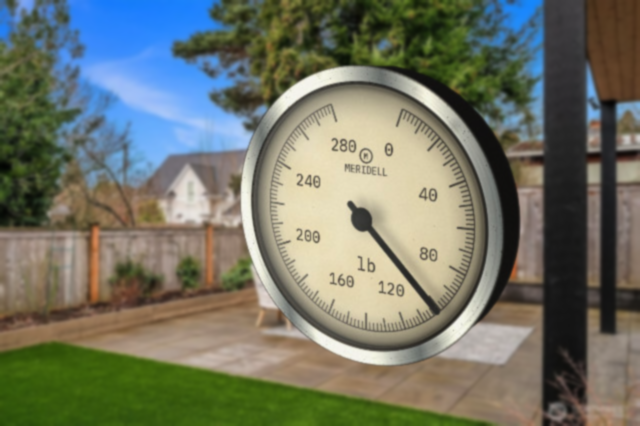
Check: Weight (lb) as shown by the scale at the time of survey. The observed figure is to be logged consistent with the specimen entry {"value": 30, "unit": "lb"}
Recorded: {"value": 100, "unit": "lb"}
